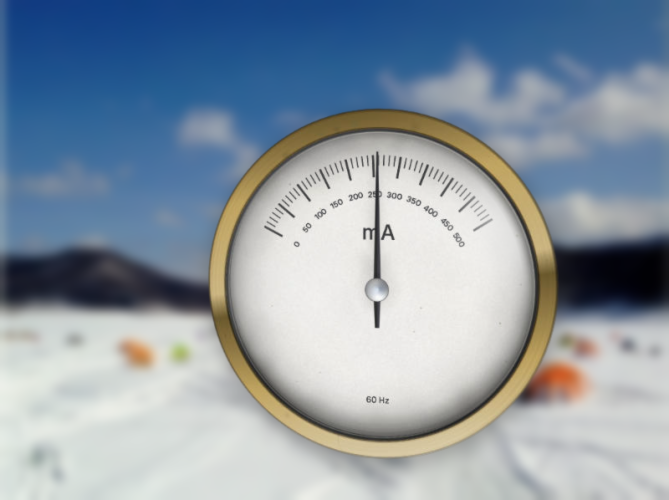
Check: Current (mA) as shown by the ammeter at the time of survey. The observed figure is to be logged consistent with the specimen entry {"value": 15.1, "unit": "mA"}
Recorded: {"value": 260, "unit": "mA"}
